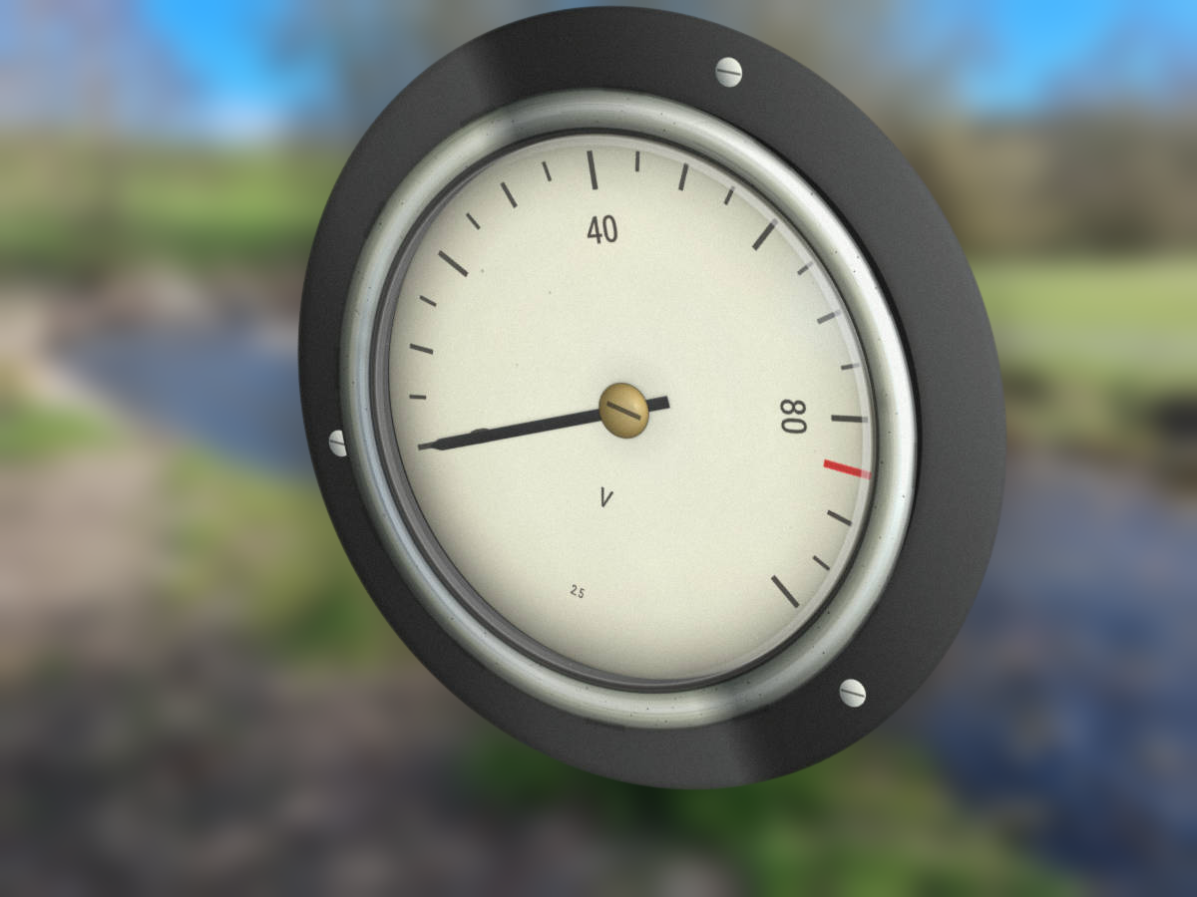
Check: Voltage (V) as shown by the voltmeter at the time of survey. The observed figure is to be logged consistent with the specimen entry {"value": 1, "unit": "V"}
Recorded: {"value": 0, "unit": "V"}
